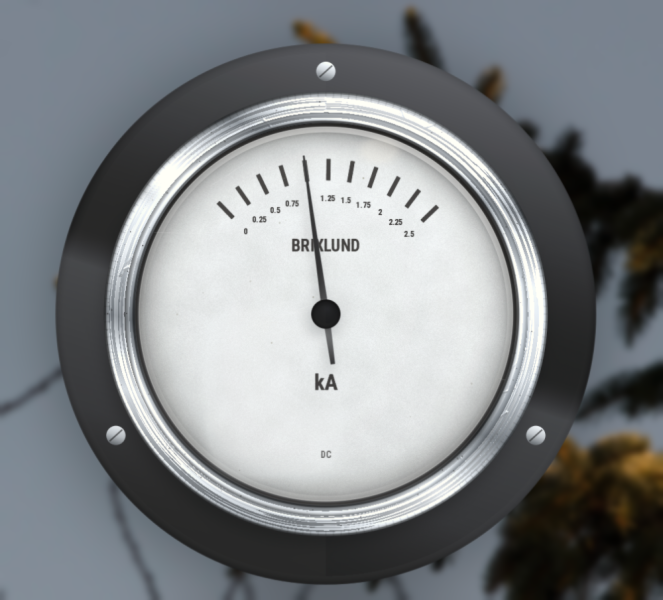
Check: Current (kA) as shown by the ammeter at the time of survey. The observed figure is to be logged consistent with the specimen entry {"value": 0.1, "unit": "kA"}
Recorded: {"value": 1, "unit": "kA"}
